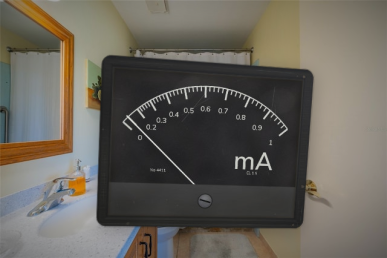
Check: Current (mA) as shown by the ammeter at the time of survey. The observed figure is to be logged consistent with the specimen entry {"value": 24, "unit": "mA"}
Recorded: {"value": 0.1, "unit": "mA"}
